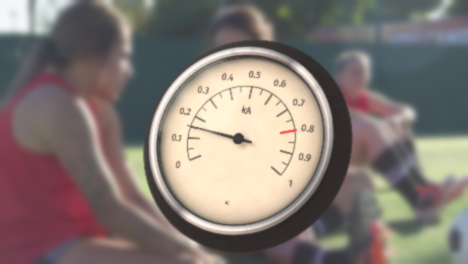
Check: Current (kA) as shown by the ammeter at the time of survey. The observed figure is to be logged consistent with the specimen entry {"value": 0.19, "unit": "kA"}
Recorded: {"value": 0.15, "unit": "kA"}
